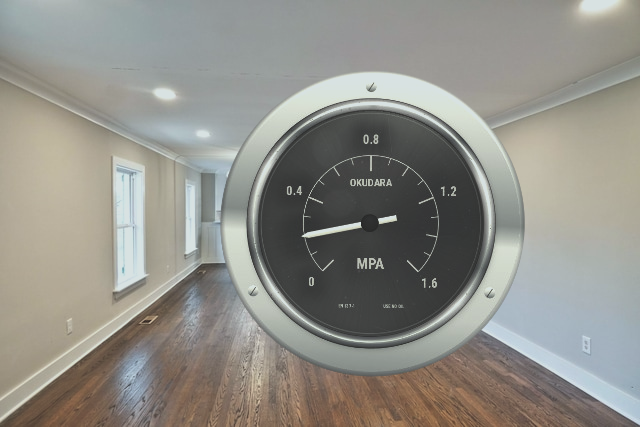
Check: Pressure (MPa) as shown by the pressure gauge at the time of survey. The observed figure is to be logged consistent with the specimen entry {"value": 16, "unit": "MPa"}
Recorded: {"value": 0.2, "unit": "MPa"}
